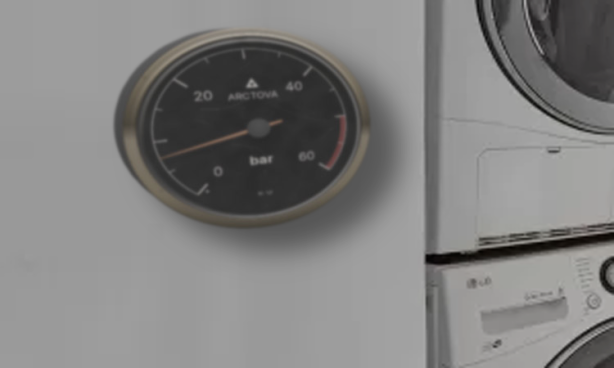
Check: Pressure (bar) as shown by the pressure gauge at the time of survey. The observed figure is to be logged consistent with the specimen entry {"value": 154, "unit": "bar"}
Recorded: {"value": 7.5, "unit": "bar"}
